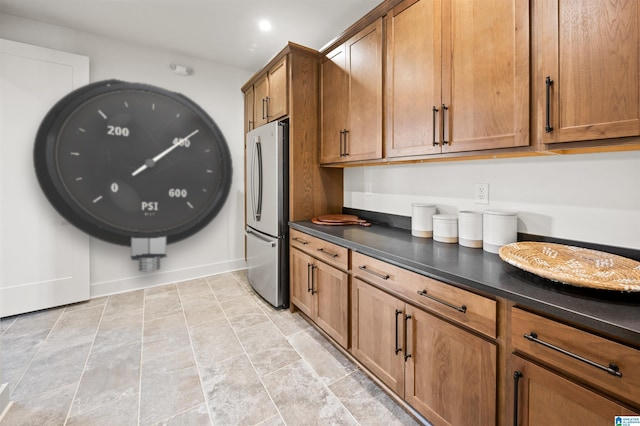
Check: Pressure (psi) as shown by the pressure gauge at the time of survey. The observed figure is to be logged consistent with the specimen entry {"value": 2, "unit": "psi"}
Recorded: {"value": 400, "unit": "psi"}
